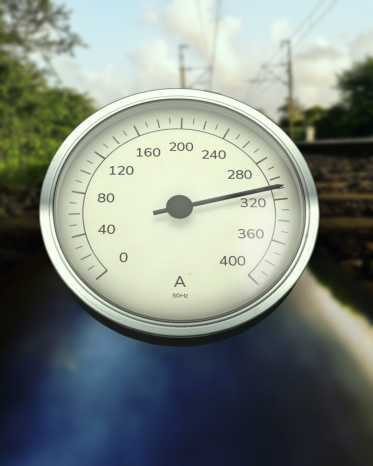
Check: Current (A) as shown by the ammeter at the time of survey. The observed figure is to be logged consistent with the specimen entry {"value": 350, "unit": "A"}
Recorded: {"value": 310, "unit": "A"}
